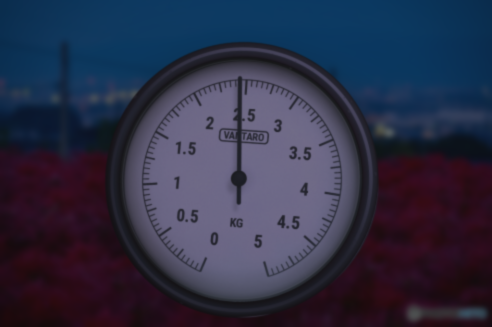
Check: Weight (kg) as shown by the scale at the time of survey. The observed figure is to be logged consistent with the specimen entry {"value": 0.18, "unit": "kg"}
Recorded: {"value": 2.45, "unit": "kg"}
